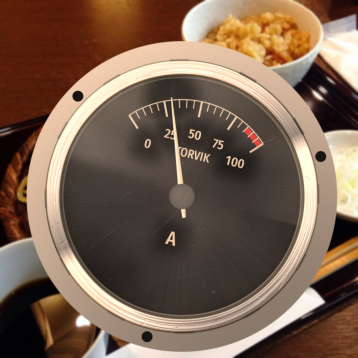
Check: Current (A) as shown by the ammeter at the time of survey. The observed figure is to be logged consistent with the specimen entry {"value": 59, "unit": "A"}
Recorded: {"value": 30, "unit": "A"}
